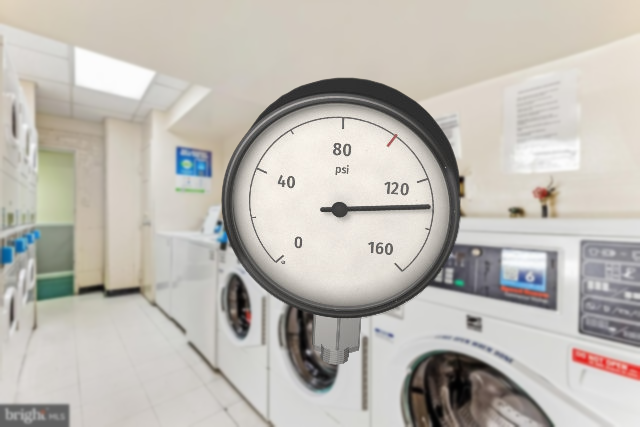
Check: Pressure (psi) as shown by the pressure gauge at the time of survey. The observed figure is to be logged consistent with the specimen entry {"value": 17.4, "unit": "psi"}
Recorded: {"value": 130, "unit": "psi"}
